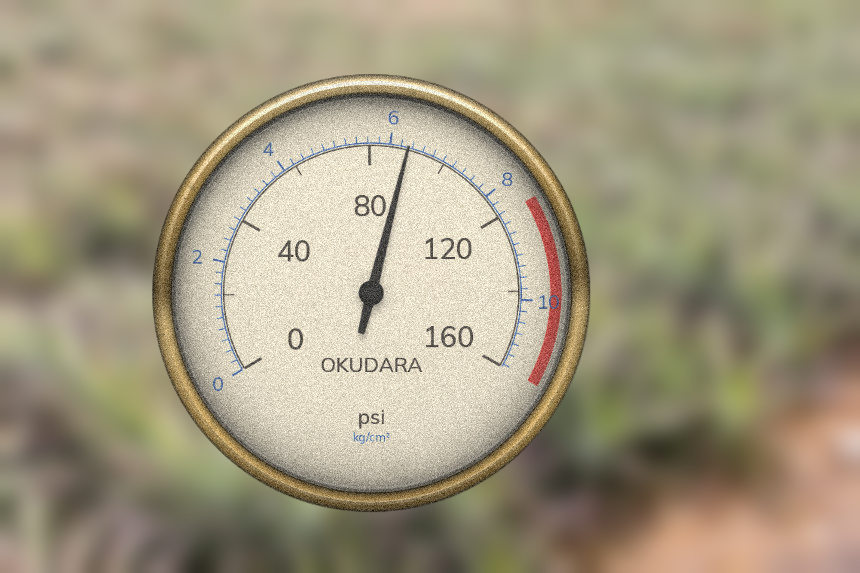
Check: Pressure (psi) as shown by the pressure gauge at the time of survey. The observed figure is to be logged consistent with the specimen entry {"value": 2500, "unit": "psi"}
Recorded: {"value": 90, "unit": "psi"}
